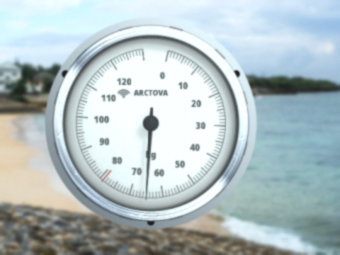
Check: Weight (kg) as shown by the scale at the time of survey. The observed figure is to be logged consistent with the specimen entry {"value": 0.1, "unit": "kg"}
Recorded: {"value": 65, "unit": "kg"}
